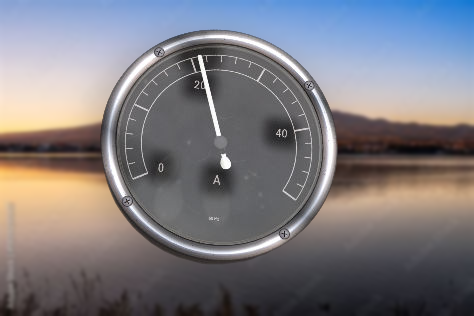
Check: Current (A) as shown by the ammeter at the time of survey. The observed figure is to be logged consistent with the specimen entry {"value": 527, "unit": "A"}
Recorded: {"value": 21, "unit": "A"}
